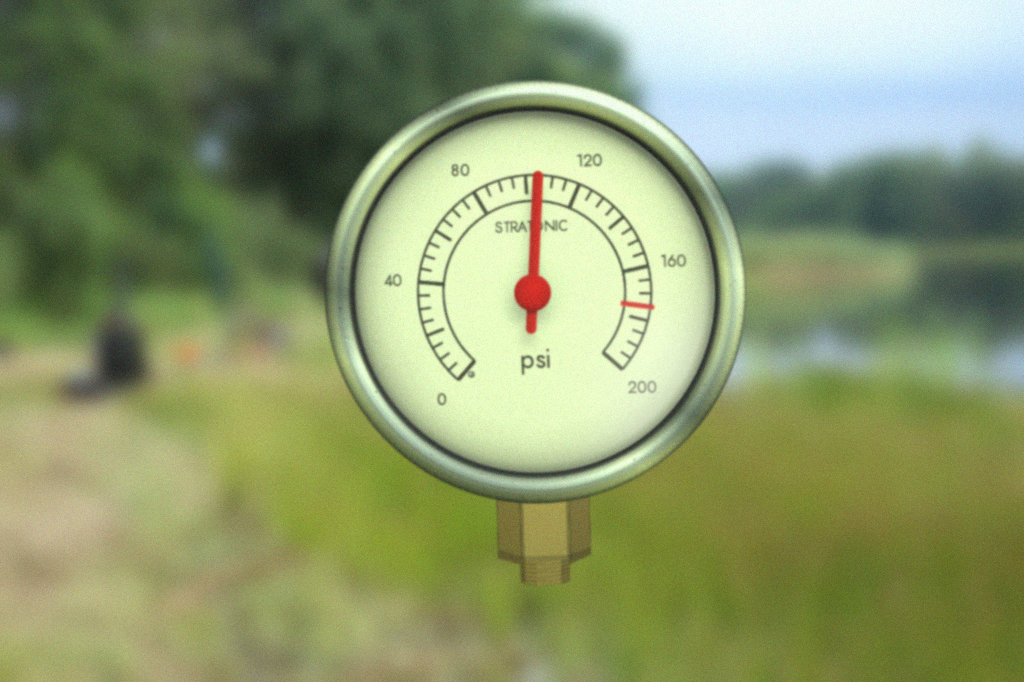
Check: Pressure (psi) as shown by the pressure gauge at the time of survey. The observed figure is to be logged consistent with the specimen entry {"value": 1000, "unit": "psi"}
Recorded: {"value": 105, "unit": "psi"}
